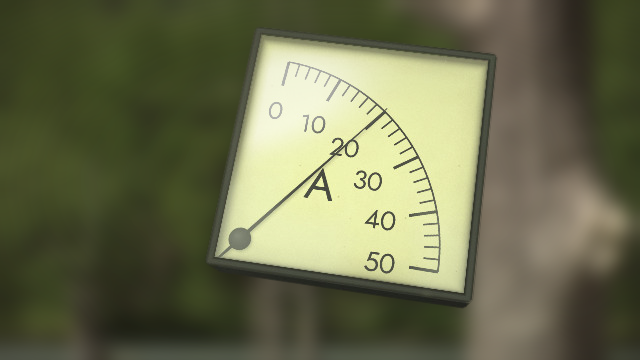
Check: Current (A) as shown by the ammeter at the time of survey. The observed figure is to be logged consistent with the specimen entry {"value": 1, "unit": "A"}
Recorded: {"value": 20, "unit": "A"}
